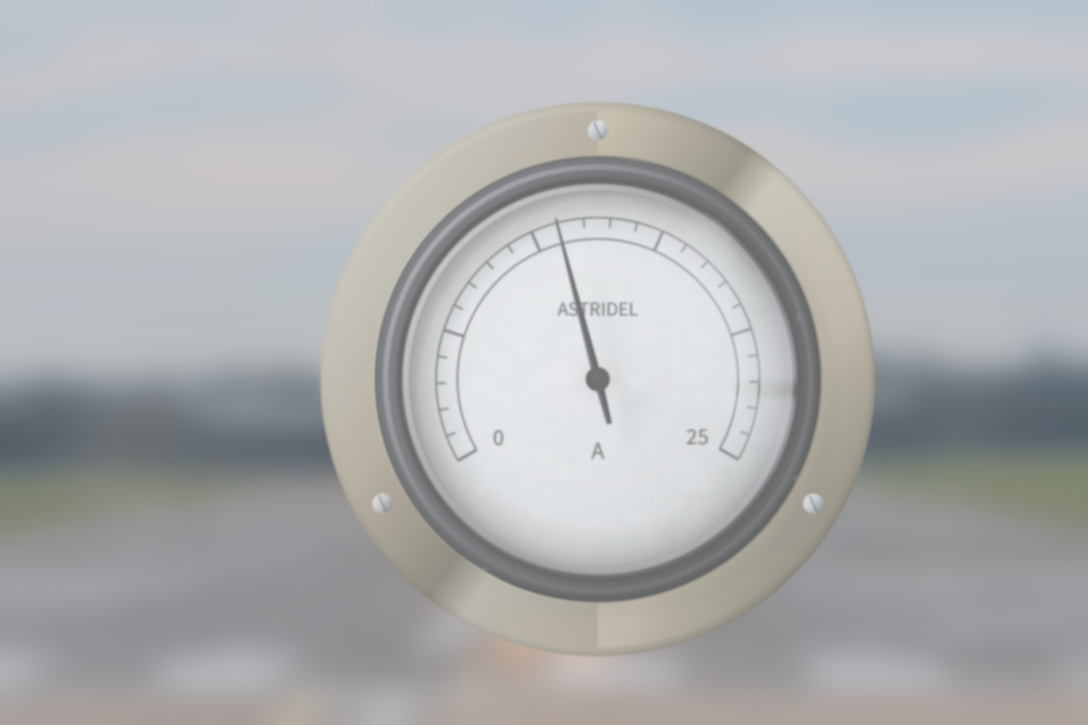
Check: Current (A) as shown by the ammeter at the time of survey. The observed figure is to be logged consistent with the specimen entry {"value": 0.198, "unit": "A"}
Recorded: {"value": 11, "unit": "A"}
